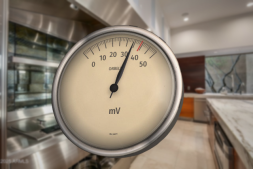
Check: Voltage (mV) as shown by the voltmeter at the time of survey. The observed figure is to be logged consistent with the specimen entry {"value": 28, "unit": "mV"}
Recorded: {"value": 35, "unit": "mV"}
